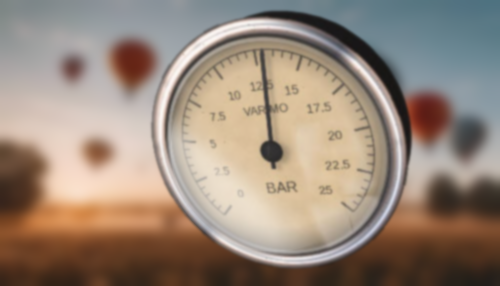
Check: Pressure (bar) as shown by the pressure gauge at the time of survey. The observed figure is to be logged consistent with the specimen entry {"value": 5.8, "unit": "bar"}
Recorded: {"value": 13, "unit": "bar"}
